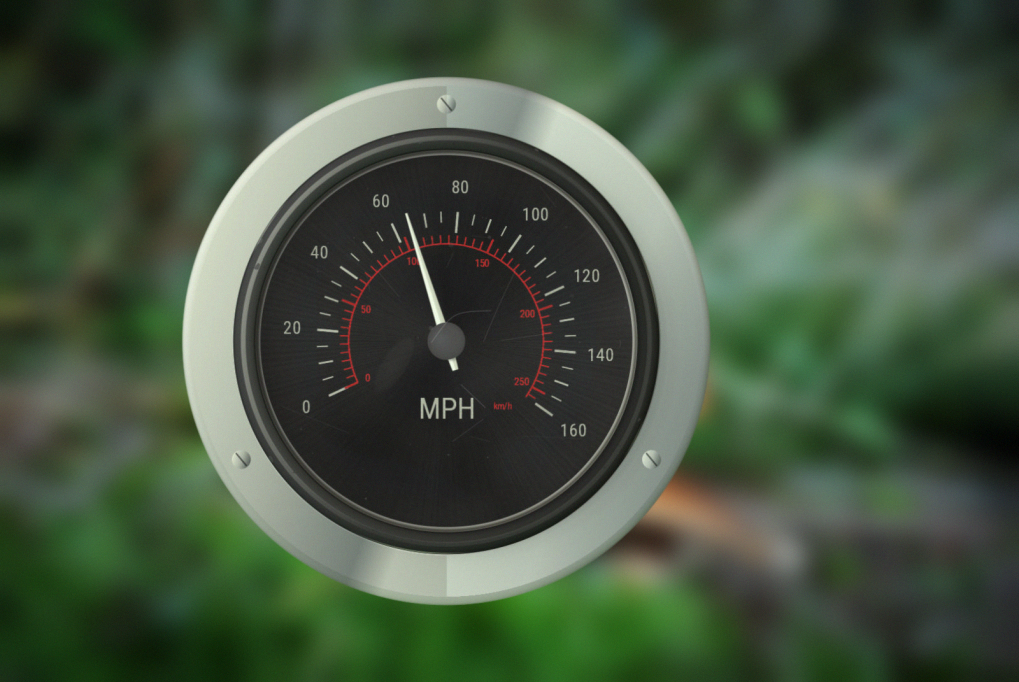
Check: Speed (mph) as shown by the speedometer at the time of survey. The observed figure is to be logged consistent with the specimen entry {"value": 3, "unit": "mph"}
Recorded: {"value": 65, "unit": "mph"}
